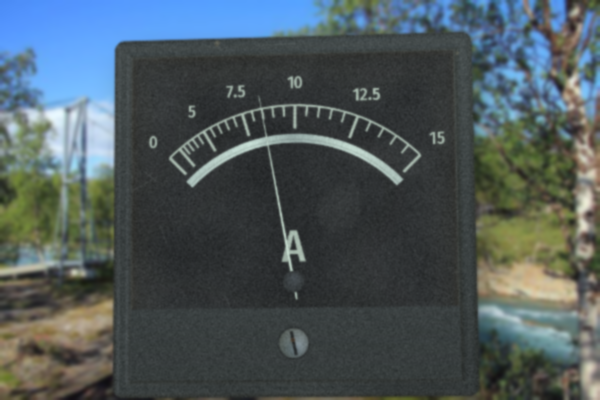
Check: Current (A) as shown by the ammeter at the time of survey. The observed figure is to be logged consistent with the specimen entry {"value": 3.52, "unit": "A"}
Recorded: {"value": 8.5, "unit": "A"}
